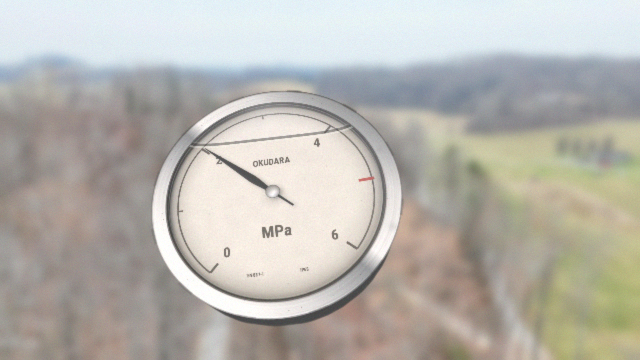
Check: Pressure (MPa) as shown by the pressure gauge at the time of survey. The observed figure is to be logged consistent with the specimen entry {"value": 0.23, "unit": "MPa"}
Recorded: {"value": 2, "unit": "MPa"}
